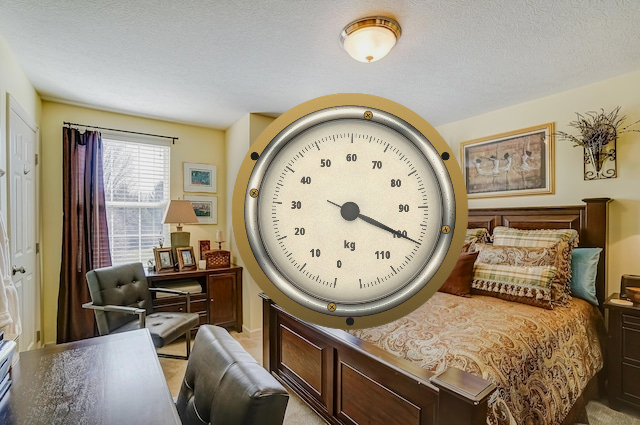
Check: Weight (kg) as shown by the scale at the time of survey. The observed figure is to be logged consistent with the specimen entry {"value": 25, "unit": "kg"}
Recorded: {"value": 100, "unit": "kg"}
